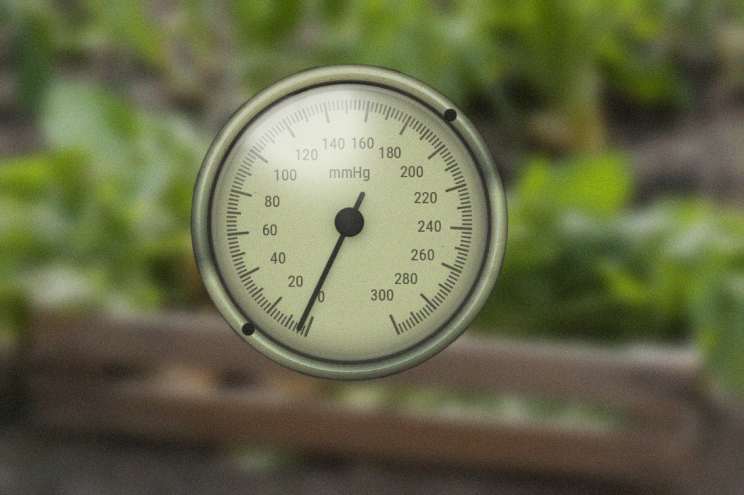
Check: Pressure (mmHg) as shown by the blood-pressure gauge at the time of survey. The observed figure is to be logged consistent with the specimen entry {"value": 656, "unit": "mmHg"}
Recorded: {"value": 4, "unit": "mmHg"}
